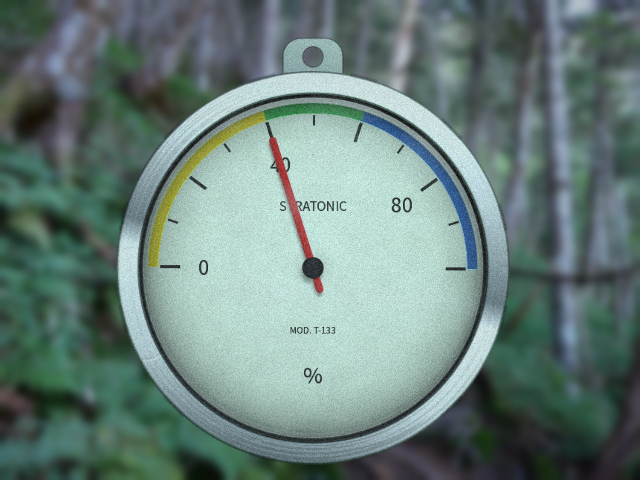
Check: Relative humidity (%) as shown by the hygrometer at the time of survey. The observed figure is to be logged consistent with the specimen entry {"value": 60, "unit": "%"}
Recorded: {"value": 40, "unit": "%"}
